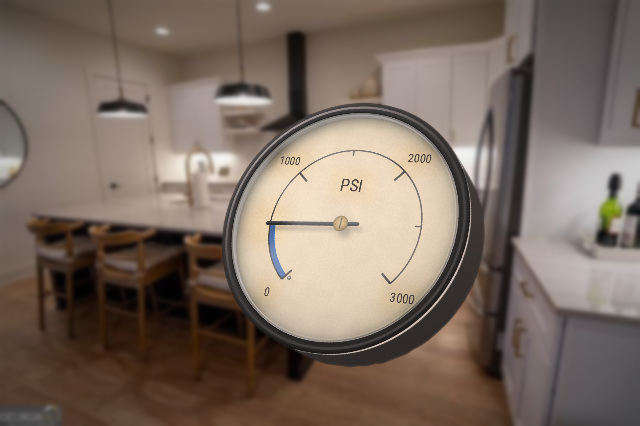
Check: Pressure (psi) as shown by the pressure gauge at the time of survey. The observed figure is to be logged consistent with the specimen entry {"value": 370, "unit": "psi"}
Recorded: {"value": 500, "unit": "psi"}
